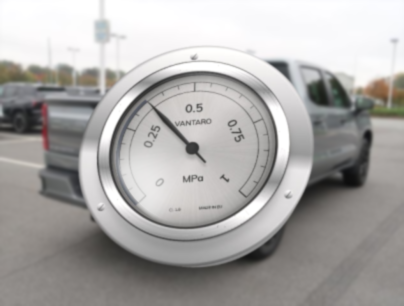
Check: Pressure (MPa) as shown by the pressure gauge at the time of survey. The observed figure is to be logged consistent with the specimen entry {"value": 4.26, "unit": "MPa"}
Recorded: {"value": 0.35, "unit": "MPa"}
